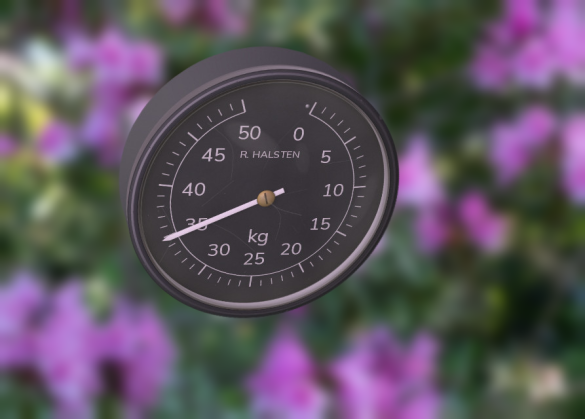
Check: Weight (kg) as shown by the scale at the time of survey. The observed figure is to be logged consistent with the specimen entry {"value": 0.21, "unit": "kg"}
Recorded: {"value": 35, "unit": "kg"}
